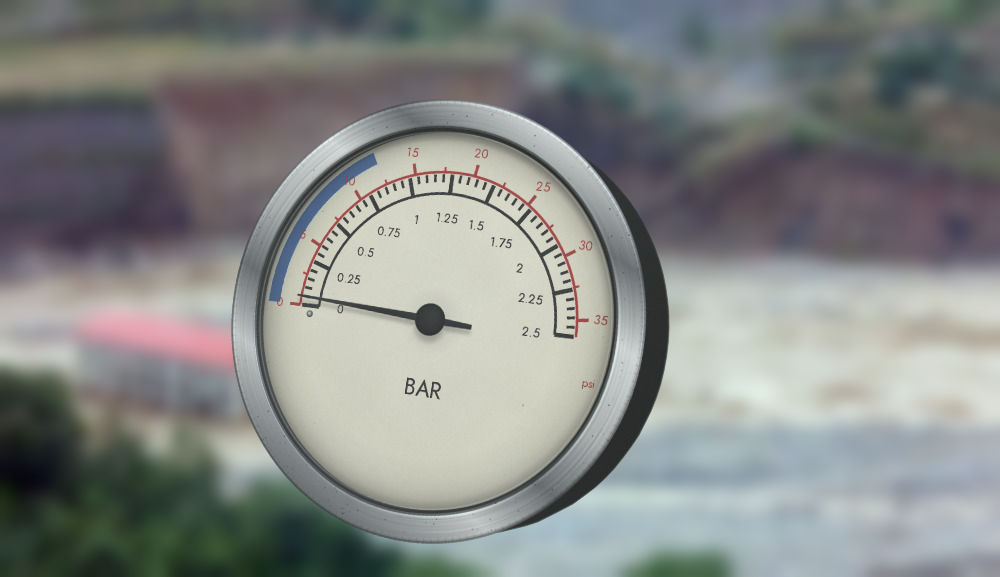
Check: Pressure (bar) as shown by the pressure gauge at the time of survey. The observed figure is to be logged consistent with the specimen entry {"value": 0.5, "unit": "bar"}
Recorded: {"value": 0.05, "unit": "bar"}
